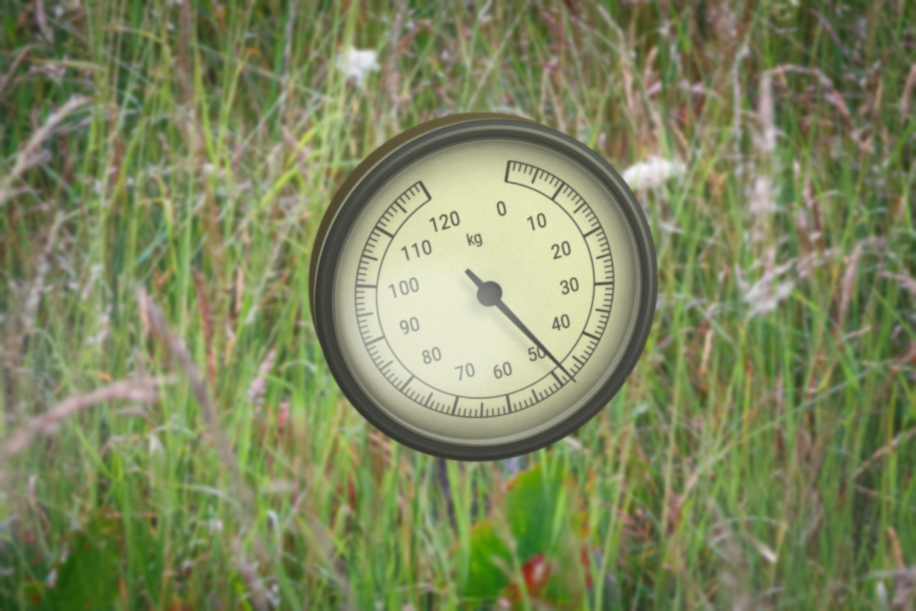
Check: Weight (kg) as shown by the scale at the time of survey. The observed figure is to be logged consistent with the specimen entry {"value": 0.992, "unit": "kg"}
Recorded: {"value": 48, "unit": "kg"}
